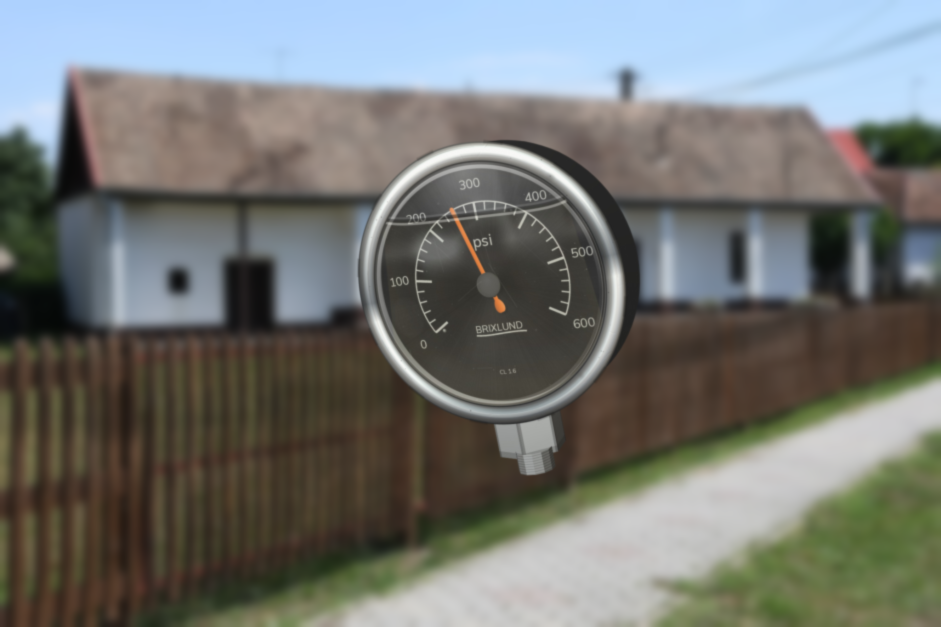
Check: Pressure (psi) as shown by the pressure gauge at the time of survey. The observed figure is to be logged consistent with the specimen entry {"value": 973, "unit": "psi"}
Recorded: {"value": 260, "unit": "psi"}
